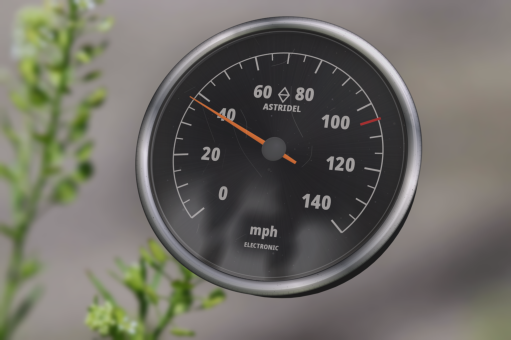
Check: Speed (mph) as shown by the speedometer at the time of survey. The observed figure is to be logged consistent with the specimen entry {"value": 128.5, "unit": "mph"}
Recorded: {"value": 37.5, "unit": "mph"}
